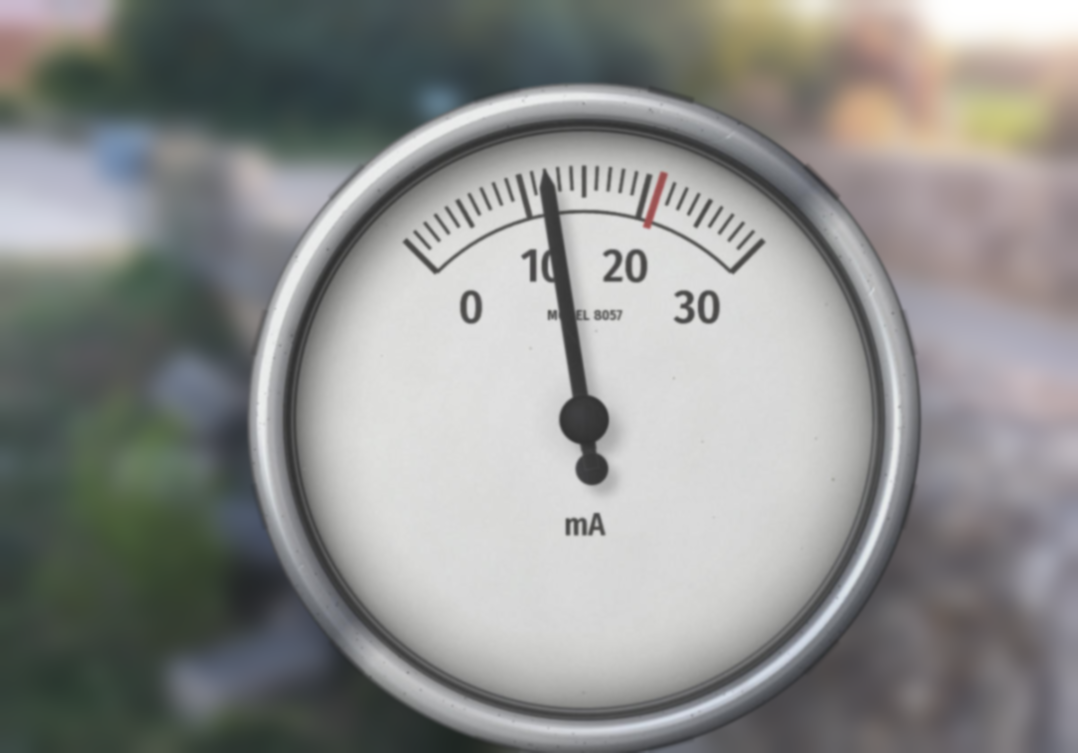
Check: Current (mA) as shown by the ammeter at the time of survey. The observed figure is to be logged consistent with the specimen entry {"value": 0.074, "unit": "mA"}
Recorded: {"value": 12, "unit": "mA"}
